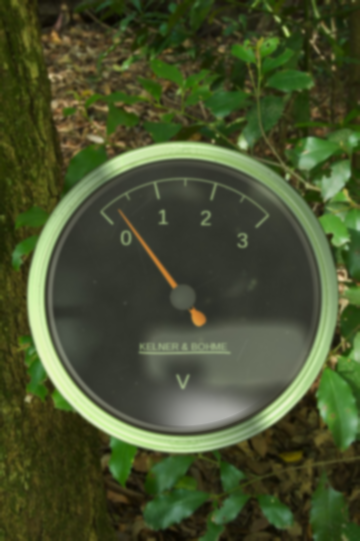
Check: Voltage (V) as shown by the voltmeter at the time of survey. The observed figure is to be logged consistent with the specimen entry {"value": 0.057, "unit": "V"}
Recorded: {"value": 0.25, "unit": "V"}
